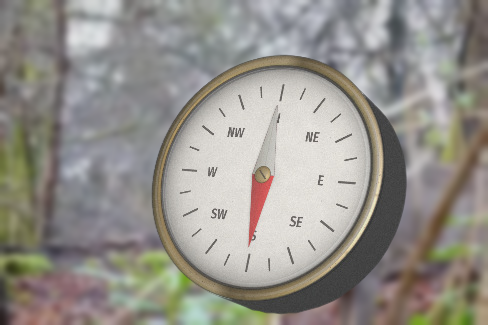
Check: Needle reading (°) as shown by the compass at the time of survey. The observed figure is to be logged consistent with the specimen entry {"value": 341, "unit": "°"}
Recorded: {"value": 180, "unit": "°"}
